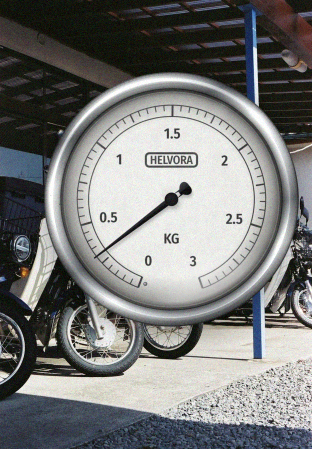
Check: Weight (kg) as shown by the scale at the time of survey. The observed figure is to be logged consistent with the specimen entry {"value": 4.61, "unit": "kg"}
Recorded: {"value": 0.3, "unit": "kg"}
